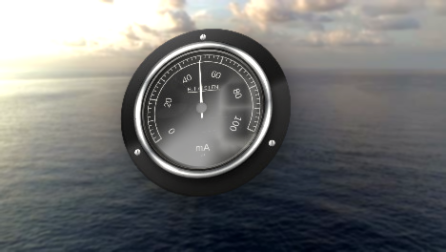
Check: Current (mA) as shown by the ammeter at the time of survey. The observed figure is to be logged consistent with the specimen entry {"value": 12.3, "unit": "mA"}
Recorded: {"value": 50, "unit": "mA"}
